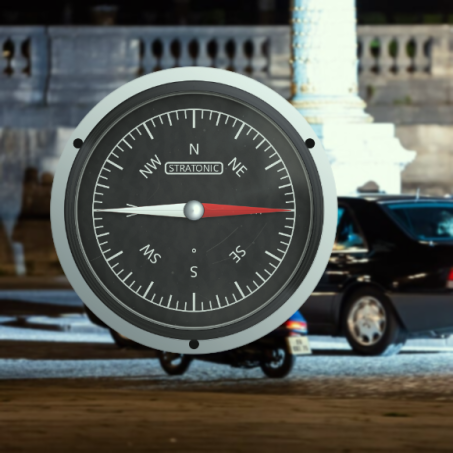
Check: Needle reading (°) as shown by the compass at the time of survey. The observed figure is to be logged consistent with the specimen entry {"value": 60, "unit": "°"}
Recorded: {"value": 90, "unit": "°"}
